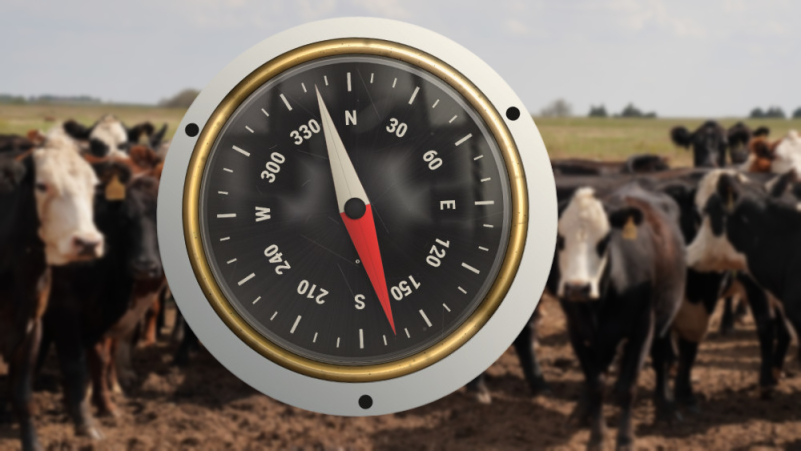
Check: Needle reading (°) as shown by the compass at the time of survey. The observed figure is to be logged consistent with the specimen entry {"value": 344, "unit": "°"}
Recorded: {"value": 165, "unit": "°"}
